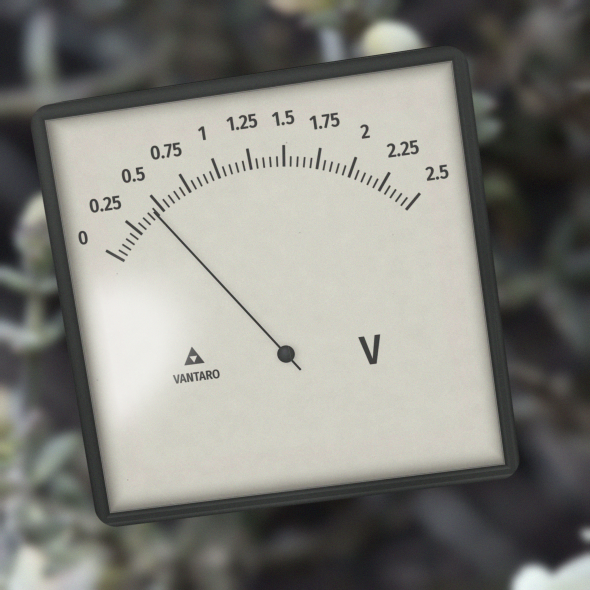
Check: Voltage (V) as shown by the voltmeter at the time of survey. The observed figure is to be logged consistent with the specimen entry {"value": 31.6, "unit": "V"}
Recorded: {"value": 0.45, "unit": "V"}
